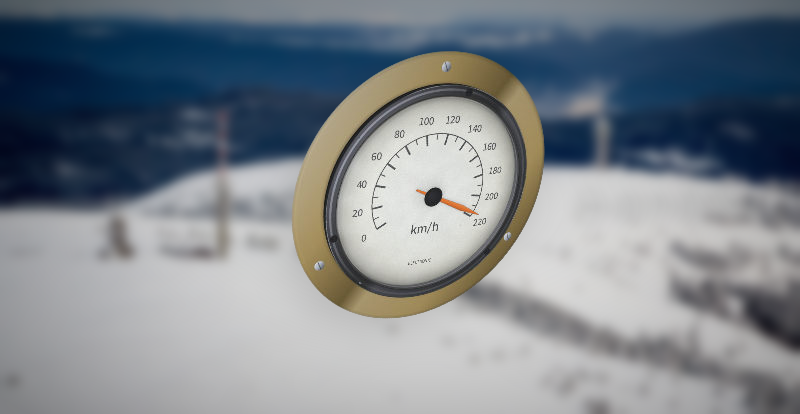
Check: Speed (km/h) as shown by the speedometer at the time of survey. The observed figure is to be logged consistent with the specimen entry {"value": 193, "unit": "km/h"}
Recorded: {"value": 215, "unit": "km/h"}
